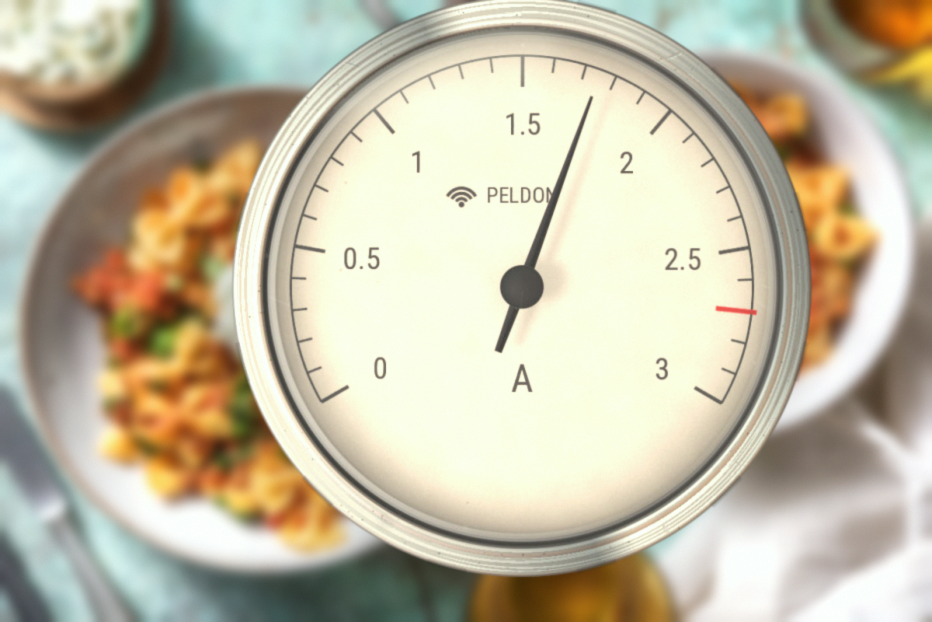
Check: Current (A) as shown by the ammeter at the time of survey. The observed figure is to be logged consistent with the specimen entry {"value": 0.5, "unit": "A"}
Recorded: {"value": 1.75, "unit": "A"}
